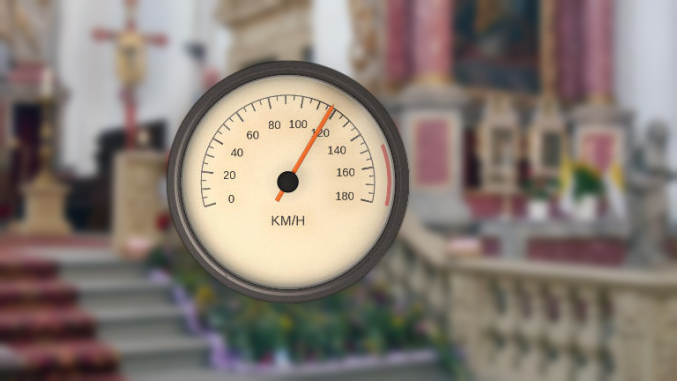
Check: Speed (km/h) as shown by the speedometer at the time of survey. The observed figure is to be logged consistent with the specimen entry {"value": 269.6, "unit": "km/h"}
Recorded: {"value": 117.5, "unit": "km/h"}
